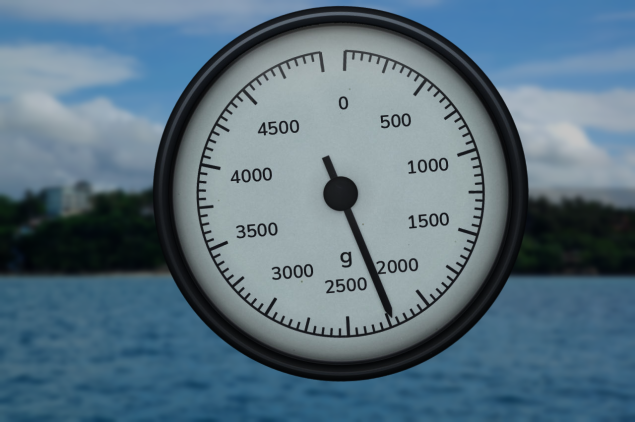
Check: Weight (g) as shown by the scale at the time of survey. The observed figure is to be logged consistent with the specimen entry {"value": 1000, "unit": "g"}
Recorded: {"value": 2225, "unit": "g"}
